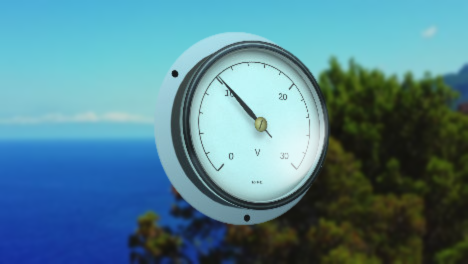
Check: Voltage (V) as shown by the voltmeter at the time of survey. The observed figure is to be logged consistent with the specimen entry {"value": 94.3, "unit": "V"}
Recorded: {"value": 10, "unit": "V"}
